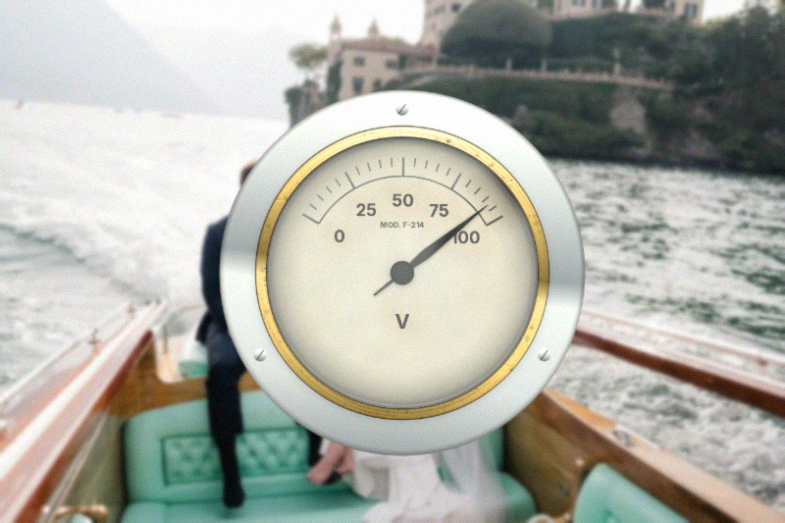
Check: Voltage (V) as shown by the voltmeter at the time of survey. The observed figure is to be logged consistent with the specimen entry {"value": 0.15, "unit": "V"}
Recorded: {"value": 92.5, "unit": "V"}
